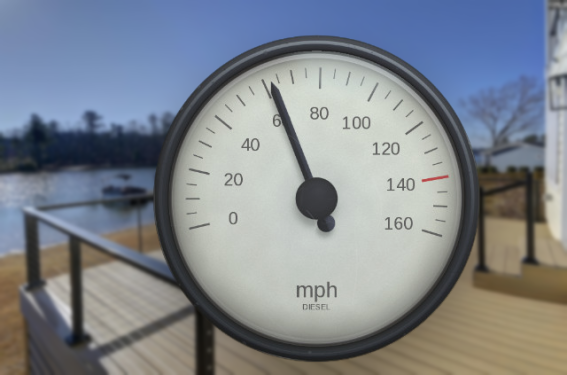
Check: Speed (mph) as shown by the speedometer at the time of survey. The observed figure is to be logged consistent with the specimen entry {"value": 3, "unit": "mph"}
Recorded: {"value": 62.5, "unit": "mph"}
